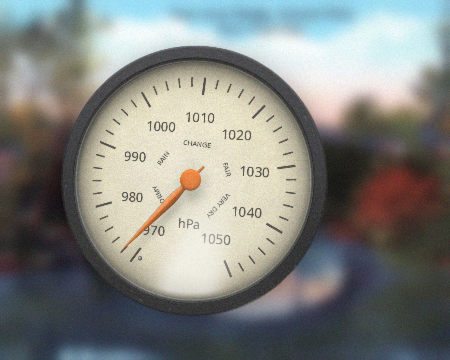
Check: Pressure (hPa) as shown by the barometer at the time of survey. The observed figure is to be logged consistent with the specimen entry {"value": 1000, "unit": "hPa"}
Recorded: {"value": 972, "unit": "hPa"}
